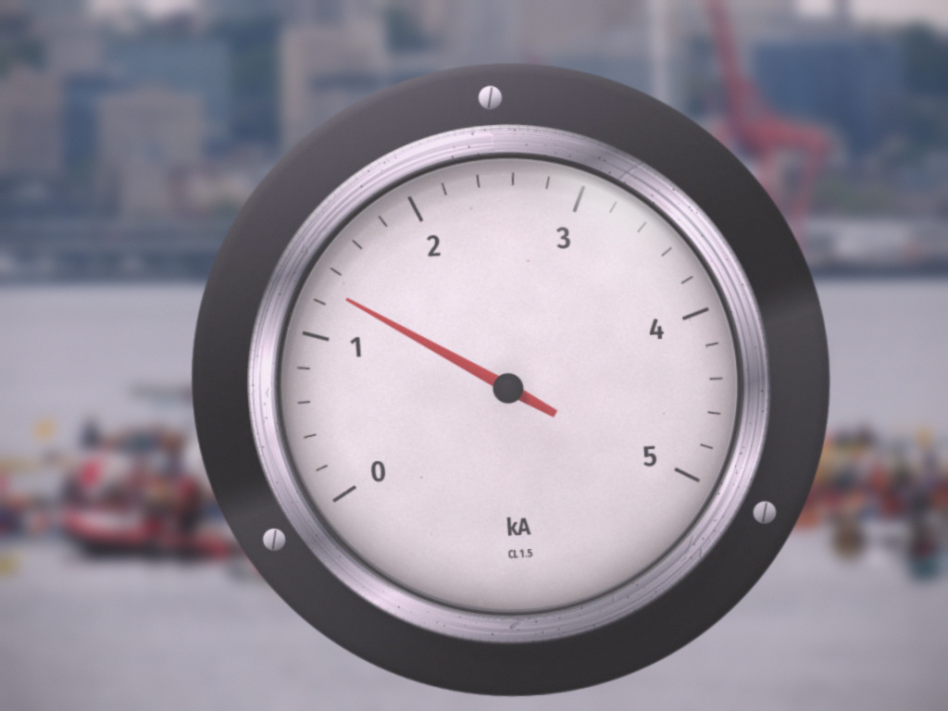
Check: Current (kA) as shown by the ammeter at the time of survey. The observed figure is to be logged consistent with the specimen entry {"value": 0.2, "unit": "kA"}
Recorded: {"value": 1.3, "unit": "kA"}
